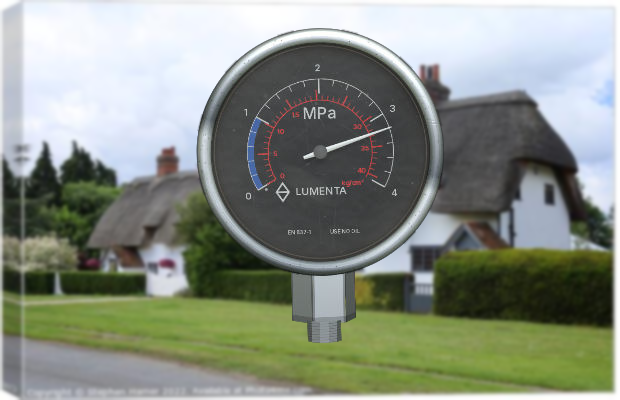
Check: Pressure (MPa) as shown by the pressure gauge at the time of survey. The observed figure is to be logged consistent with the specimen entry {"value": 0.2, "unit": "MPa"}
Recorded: {"value": 3.2, "unit": "MPa"}
